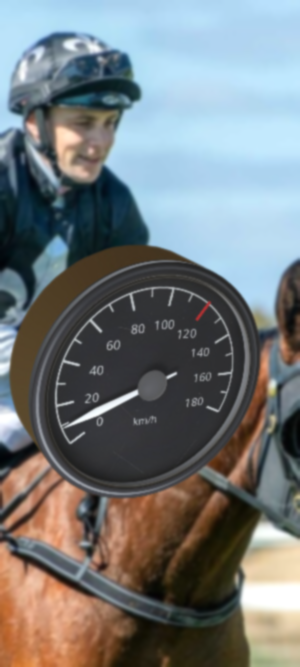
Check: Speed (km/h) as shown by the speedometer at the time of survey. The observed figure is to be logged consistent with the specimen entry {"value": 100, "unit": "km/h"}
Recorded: {"value": 10, "unit": "km/h"}
